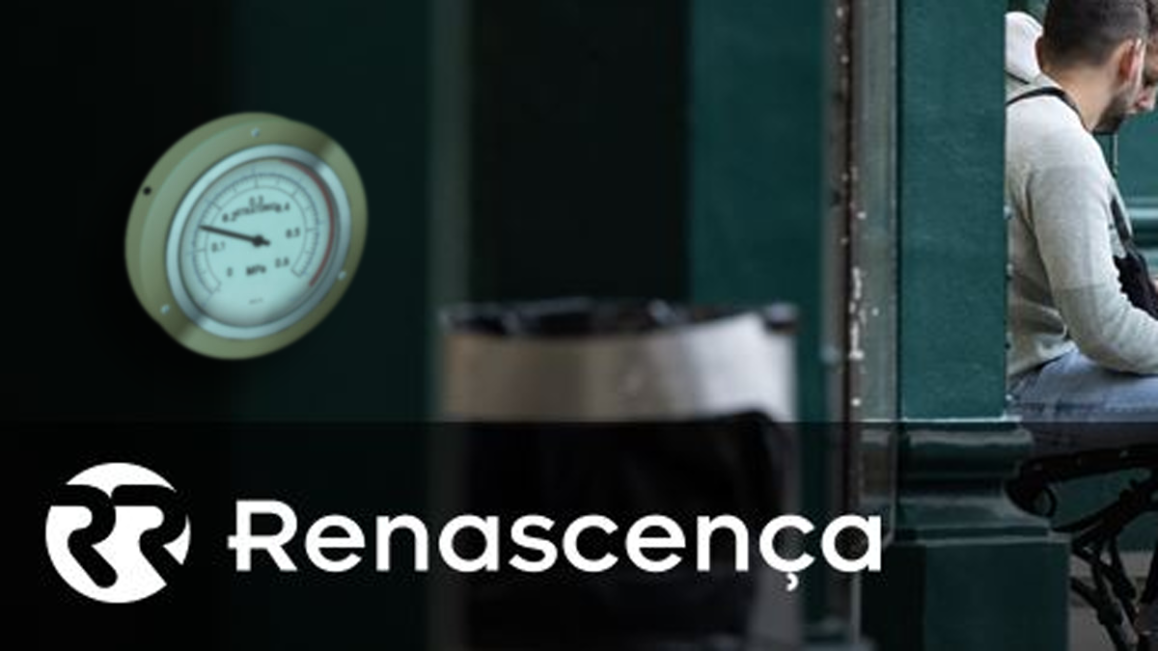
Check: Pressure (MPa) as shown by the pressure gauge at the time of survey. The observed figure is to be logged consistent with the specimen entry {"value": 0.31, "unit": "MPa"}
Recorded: {"value": 0.15, "unit": "MPa"}
